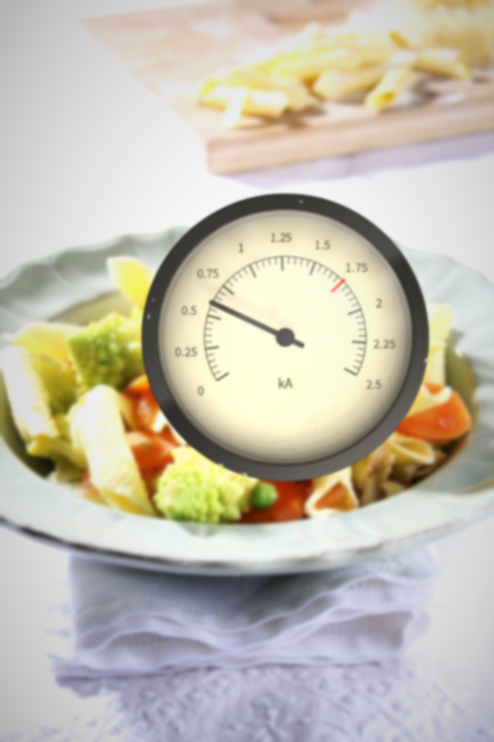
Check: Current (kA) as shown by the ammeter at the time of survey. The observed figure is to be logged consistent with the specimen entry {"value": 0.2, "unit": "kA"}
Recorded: {"value": 0.6, "unit": "kA"}
